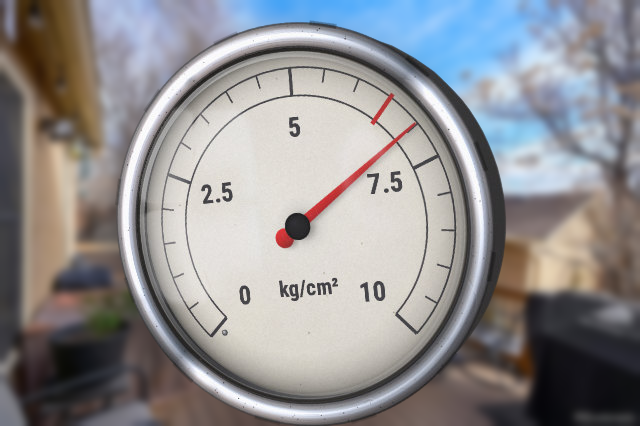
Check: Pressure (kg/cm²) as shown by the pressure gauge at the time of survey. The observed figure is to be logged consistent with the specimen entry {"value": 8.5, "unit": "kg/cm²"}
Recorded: {"value": 7, "unit": "kg/cm²"}
